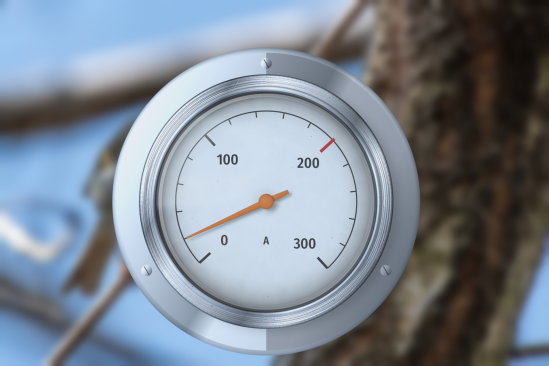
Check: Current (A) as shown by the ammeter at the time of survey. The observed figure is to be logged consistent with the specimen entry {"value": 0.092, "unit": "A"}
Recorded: {"value": 20, "unit": "A"}
